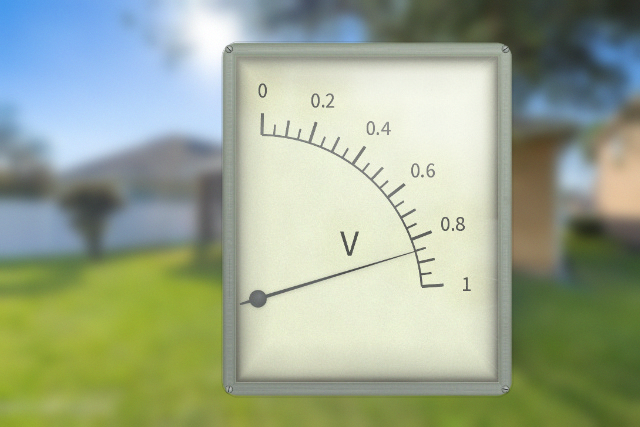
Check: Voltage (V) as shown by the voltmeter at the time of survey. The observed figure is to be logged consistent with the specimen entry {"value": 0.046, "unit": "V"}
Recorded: {"value": 0.85, "unit": "V"}
